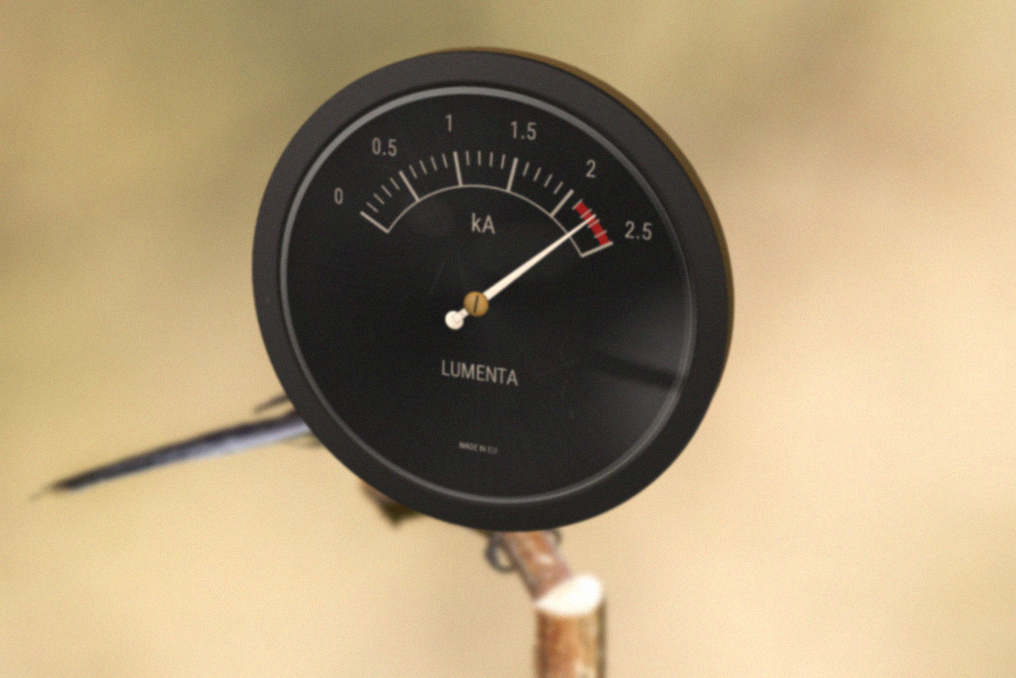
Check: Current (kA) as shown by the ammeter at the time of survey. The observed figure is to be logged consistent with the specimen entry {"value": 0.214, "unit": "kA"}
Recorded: {"value": 2.25, "unit": "kA"}
